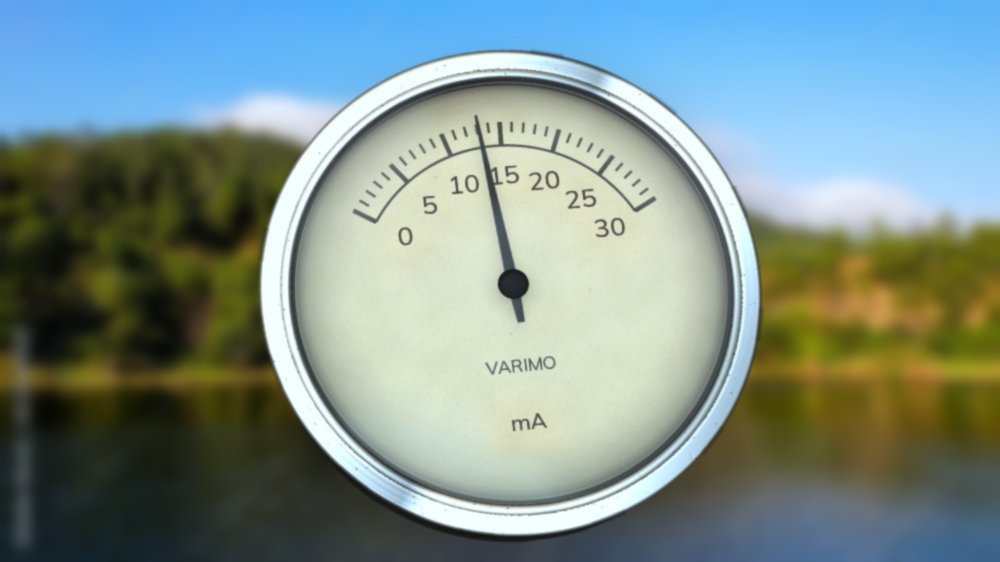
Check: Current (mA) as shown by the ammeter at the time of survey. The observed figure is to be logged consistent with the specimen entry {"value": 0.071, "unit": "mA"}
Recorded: {"value": 13, "unit": "mA"}
